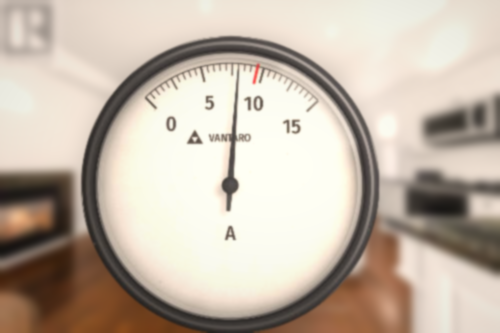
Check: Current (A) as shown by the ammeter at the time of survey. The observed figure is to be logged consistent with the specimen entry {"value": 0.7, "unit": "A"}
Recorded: {"value": 8, "unit": "A"}
